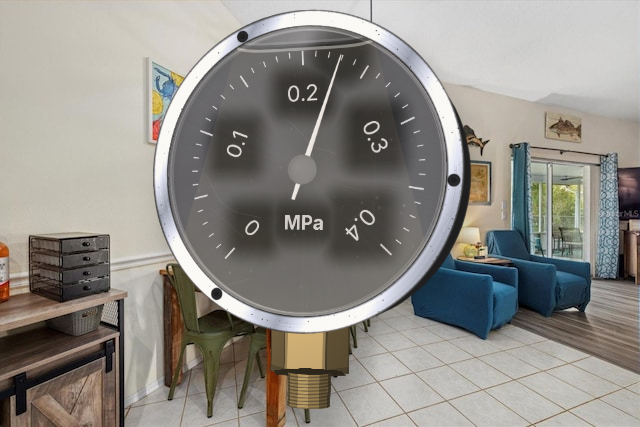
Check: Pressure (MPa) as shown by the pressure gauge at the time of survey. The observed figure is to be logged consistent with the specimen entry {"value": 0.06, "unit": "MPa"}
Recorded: {"value": 0.23, "unit": "MPa"}
